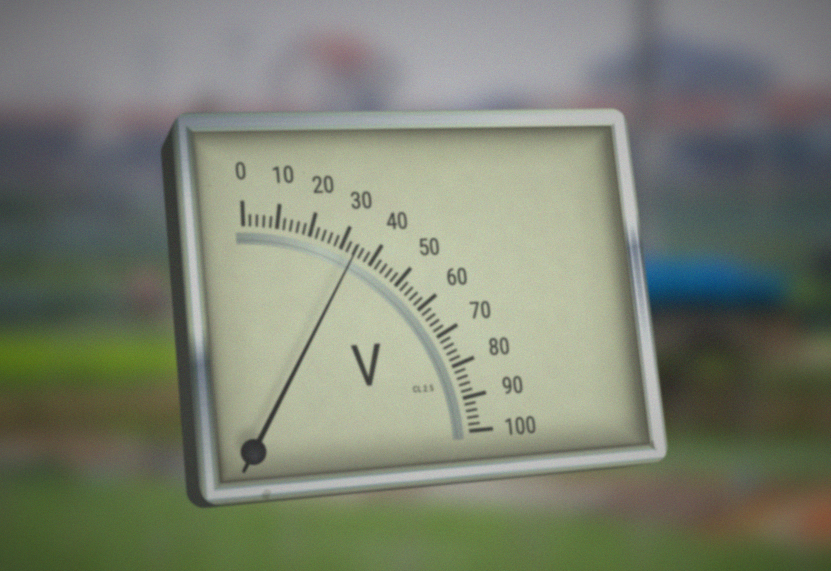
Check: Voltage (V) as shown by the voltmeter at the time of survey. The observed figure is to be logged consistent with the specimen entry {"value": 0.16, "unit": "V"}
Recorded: {"value": 34, "unit": "V"}
